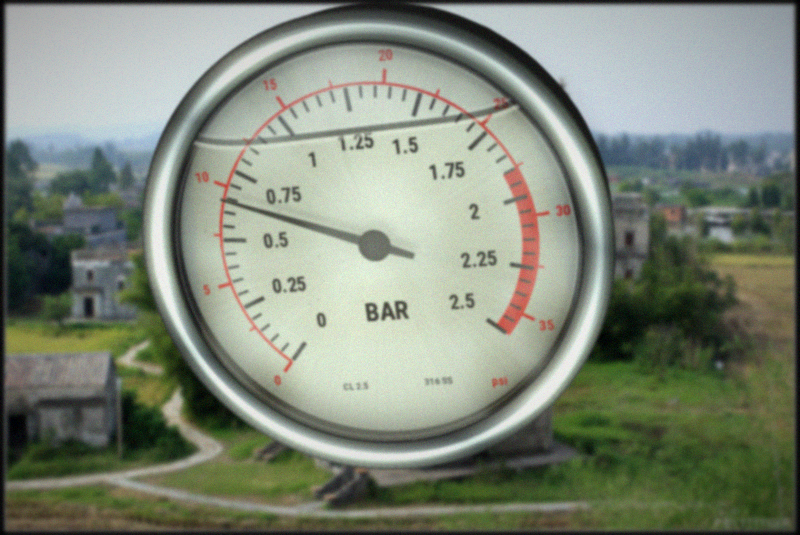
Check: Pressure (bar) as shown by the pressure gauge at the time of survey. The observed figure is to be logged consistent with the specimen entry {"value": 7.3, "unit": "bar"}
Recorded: {"value": 0.65, "unit": "bar"}
